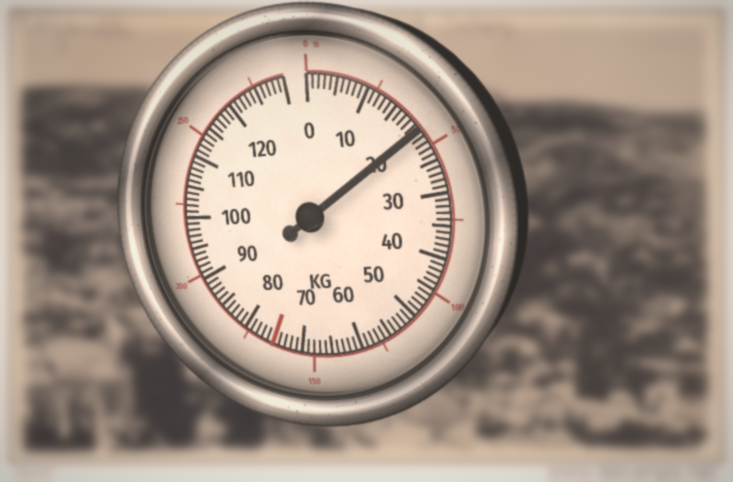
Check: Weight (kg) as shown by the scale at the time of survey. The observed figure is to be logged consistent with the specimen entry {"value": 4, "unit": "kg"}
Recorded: {"value": 20, "unit": "kg"}
